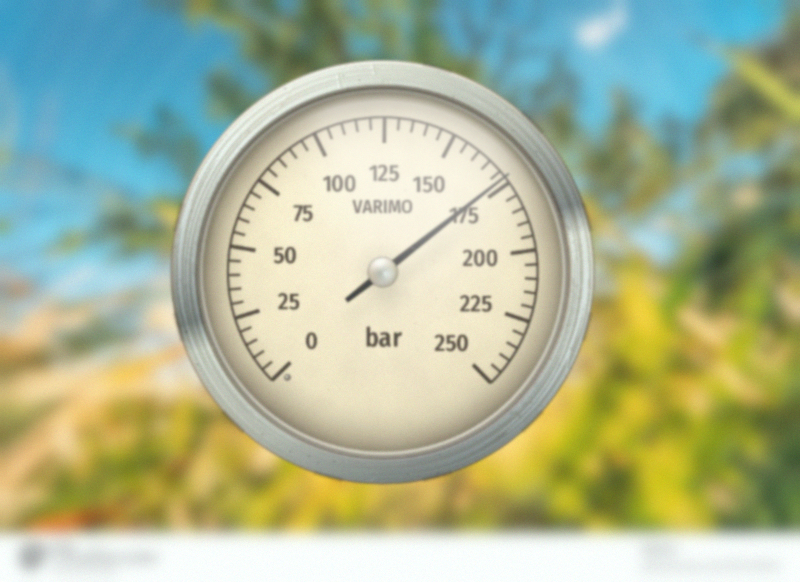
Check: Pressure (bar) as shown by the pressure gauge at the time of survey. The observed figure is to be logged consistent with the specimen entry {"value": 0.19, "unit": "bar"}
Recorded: {"value": 172.5, "unit": "bar"}
